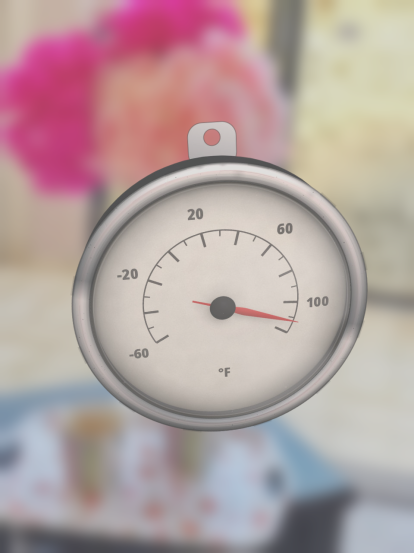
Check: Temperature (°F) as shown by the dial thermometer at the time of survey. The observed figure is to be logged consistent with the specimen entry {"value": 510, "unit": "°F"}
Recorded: {"value": 110, "unit": "°F"}
